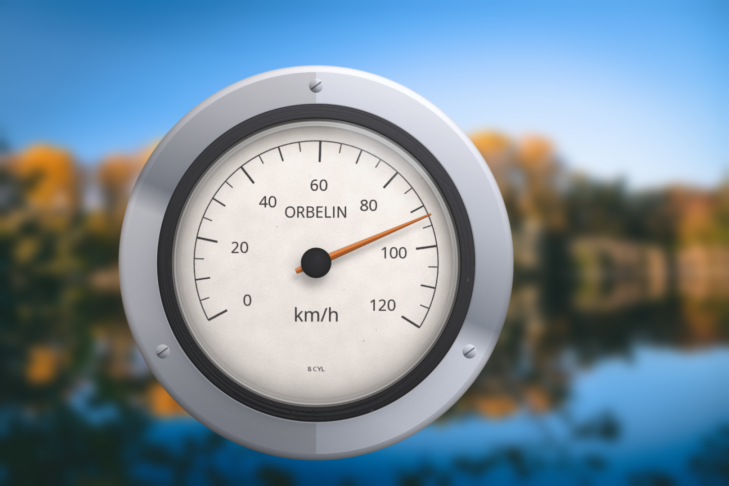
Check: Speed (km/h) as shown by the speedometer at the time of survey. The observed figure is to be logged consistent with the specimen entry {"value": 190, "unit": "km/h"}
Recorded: {"value": 92.5, "unit": "km/h"}
